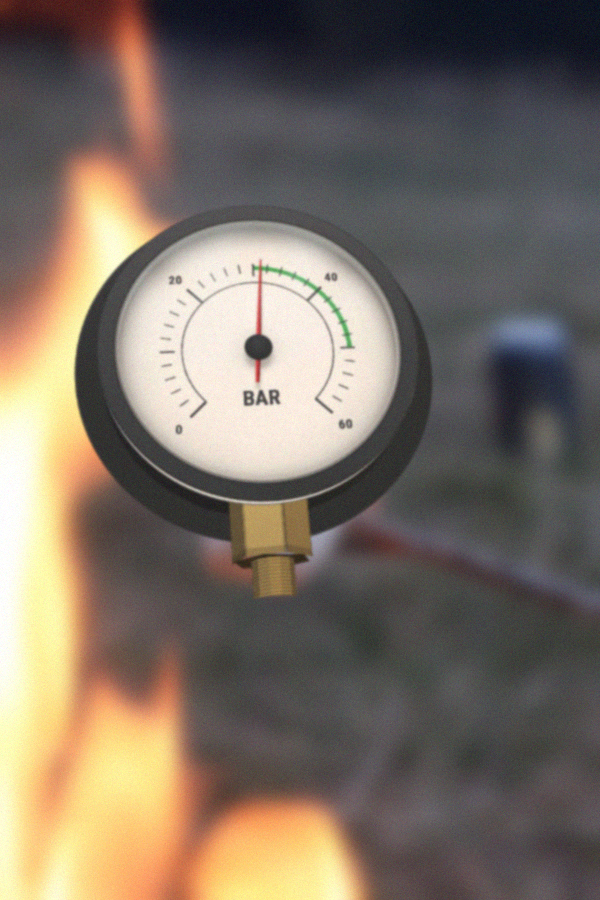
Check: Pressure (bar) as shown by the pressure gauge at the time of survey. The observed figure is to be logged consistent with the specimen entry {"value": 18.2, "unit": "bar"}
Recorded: {"value": 31, "unit": "bar"}
